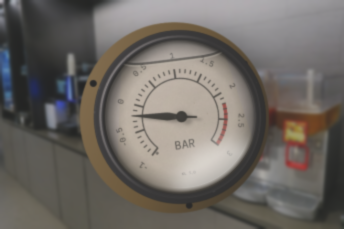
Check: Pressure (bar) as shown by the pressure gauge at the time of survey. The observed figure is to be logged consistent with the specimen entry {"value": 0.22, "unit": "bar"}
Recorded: {"value": -0.2, "unit": "bar"}
